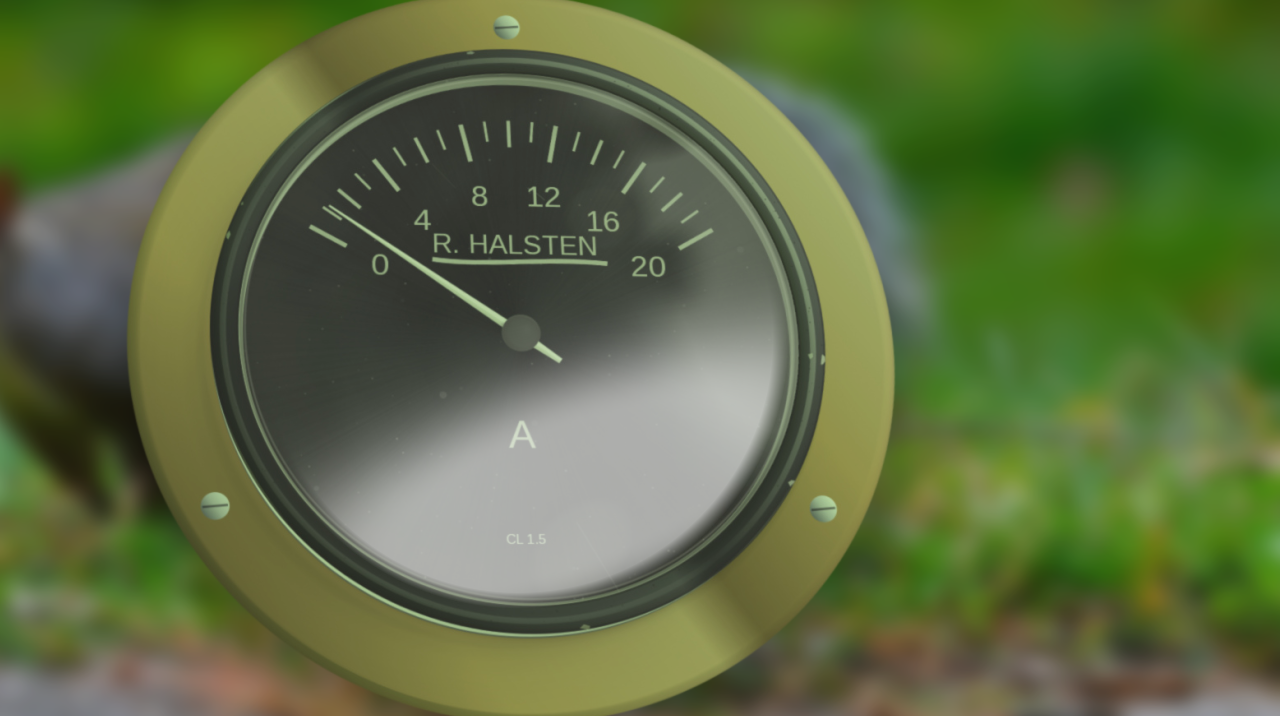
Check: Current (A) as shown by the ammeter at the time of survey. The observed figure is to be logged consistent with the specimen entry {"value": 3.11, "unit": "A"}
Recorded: {"value": 1, "unit": "A"}
